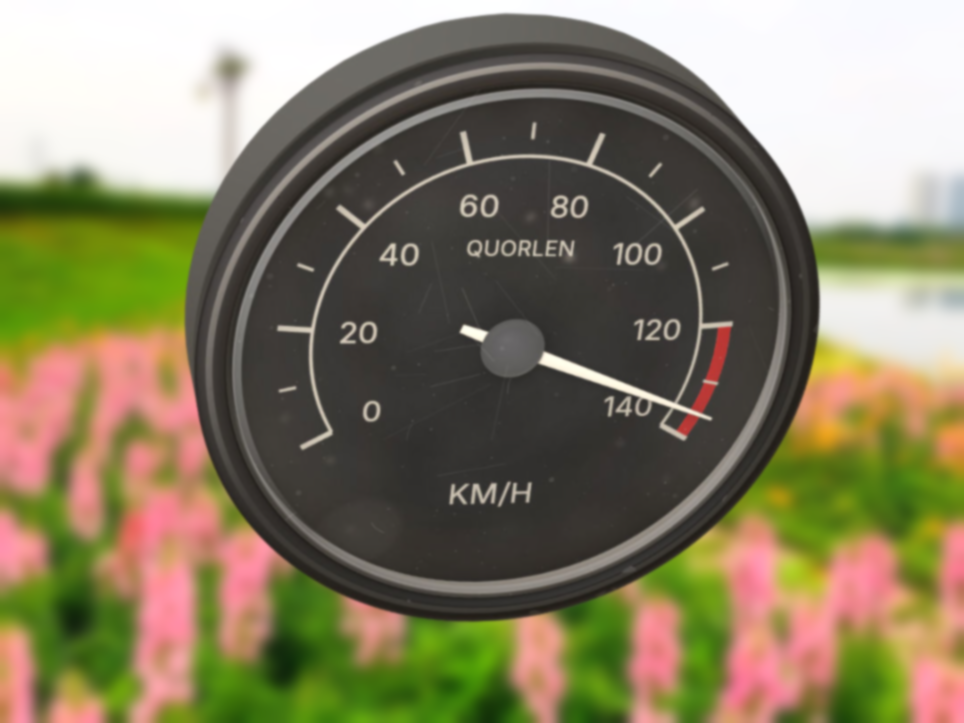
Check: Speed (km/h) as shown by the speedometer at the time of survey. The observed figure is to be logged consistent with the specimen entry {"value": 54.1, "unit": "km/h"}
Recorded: {"value": 135, "unit": "km/h"}
